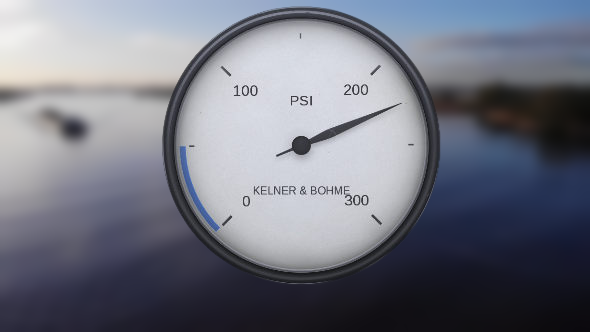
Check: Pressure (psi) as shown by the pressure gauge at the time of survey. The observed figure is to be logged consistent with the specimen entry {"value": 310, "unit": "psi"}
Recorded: {"value": 225, "unit": "psi"}
